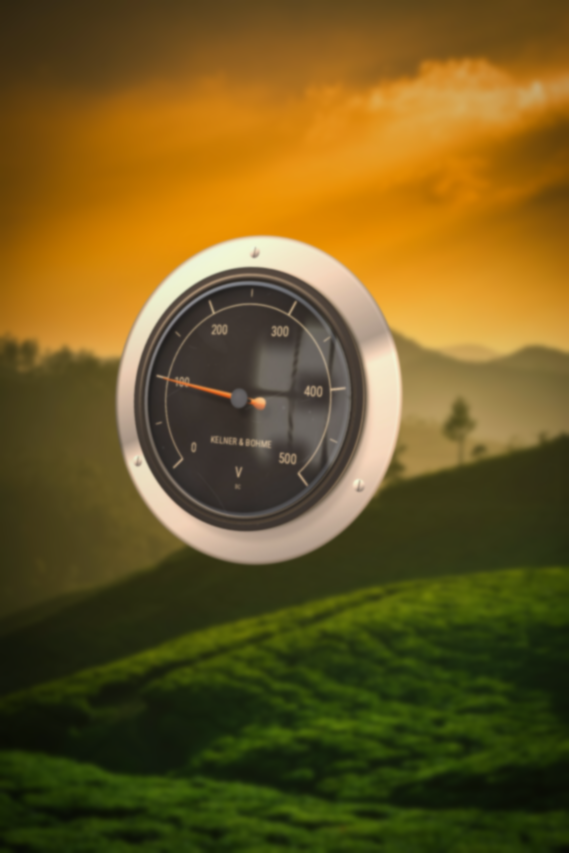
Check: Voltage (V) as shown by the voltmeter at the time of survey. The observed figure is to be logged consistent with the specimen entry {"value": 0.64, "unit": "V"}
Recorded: {"value": 100, "unit": "V"}
